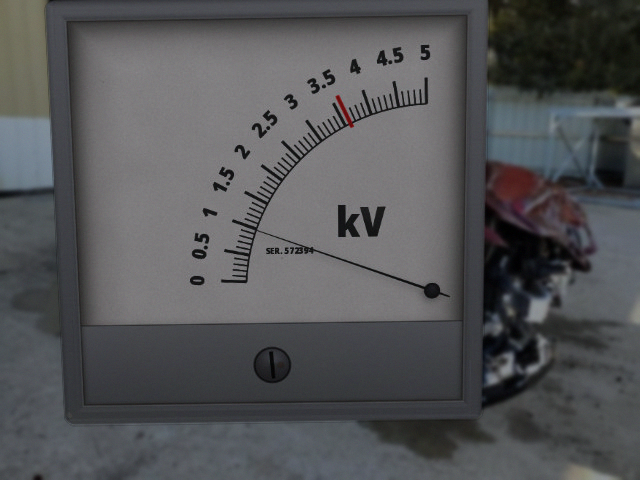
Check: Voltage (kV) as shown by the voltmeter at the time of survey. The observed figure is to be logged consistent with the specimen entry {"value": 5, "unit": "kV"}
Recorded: {"value": 1, "unit": "kV"}
